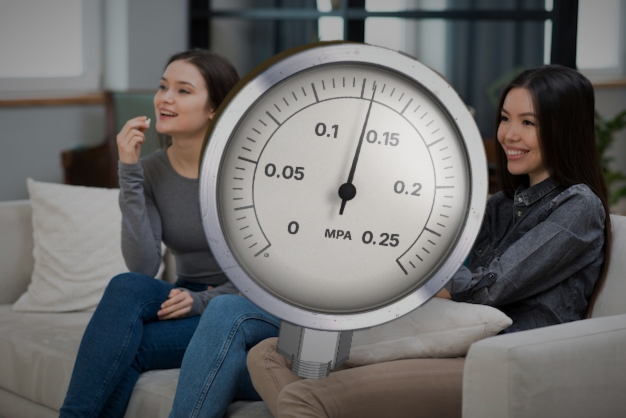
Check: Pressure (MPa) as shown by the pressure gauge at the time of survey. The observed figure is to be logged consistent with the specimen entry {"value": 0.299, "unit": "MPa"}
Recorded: {"value": 0.13, "unit": "MPa"}
